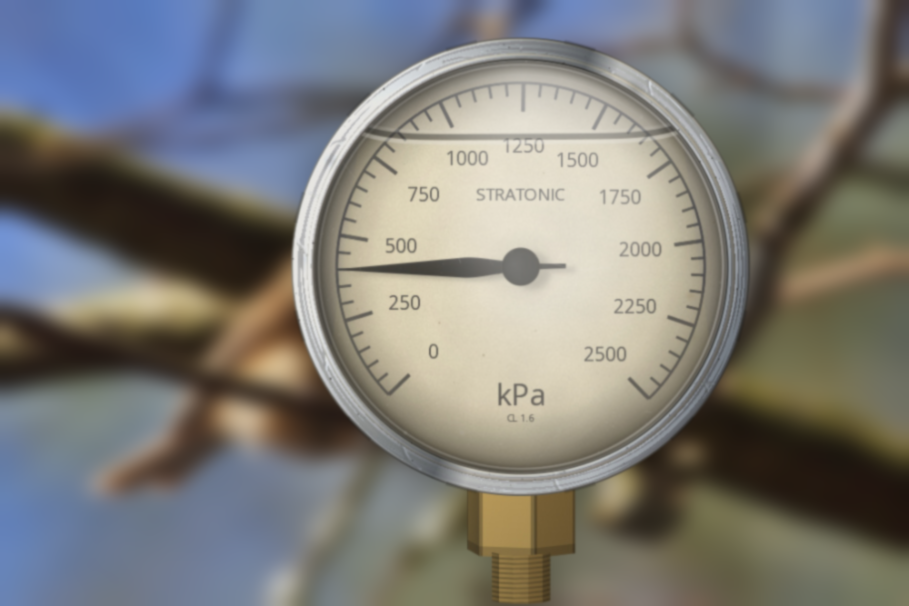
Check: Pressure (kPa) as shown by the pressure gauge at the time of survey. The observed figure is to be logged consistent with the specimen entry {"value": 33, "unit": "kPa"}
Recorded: {"value": 400, "unit": "kPa"}
